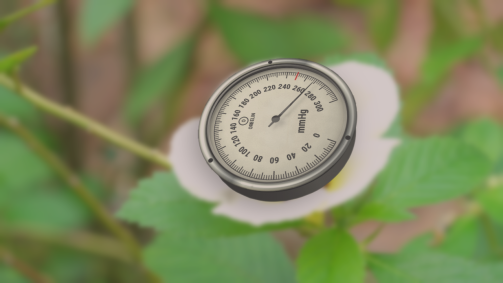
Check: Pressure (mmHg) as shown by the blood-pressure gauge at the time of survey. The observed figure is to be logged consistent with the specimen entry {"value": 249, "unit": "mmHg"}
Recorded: {"value": 270, "unit": "mmHg"}
